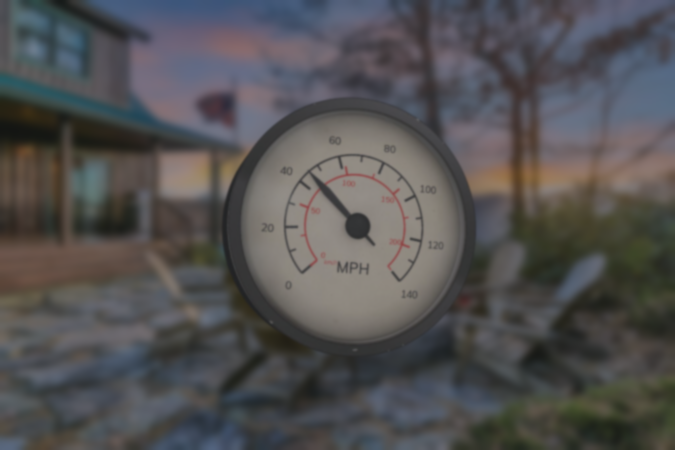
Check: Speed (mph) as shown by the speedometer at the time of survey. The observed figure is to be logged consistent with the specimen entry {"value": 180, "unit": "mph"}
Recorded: {"value": 45, "unit": "mph"}
